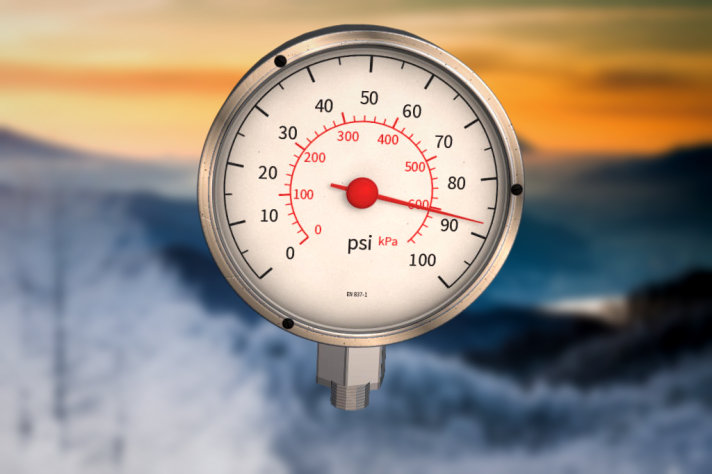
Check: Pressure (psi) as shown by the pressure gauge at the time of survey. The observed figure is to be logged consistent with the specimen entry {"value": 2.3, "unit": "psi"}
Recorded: {"value": 87.5, "unit": "psi"}
